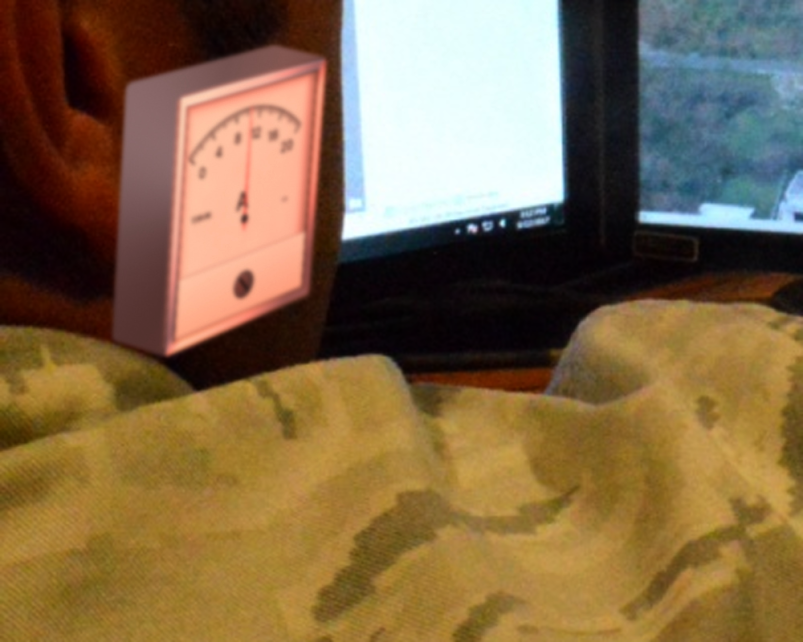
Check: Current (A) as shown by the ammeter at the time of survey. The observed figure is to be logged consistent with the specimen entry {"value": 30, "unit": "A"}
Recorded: {"value": 10, "unit": "A"}
